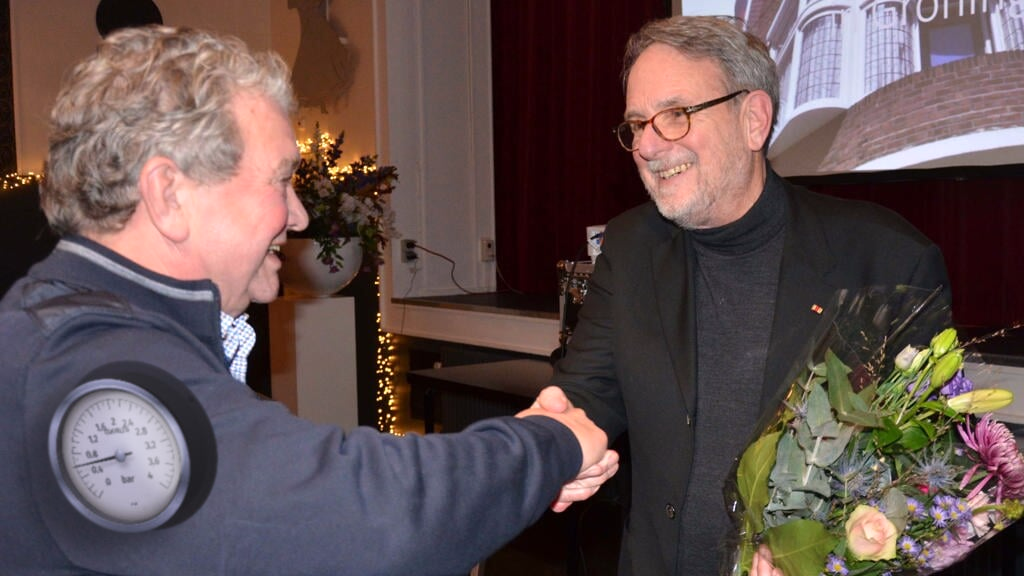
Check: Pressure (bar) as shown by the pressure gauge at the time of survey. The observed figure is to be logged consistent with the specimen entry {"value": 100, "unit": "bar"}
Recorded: {"value": 0.6, "unit": "bar"}
